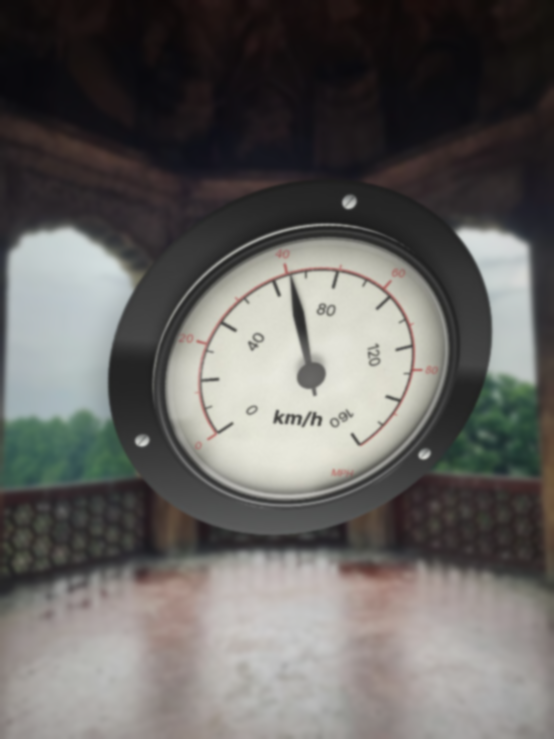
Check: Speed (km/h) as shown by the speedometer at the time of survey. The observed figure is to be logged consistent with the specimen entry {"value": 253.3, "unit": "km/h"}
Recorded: {"value": 65, "unit": "km/h"}
